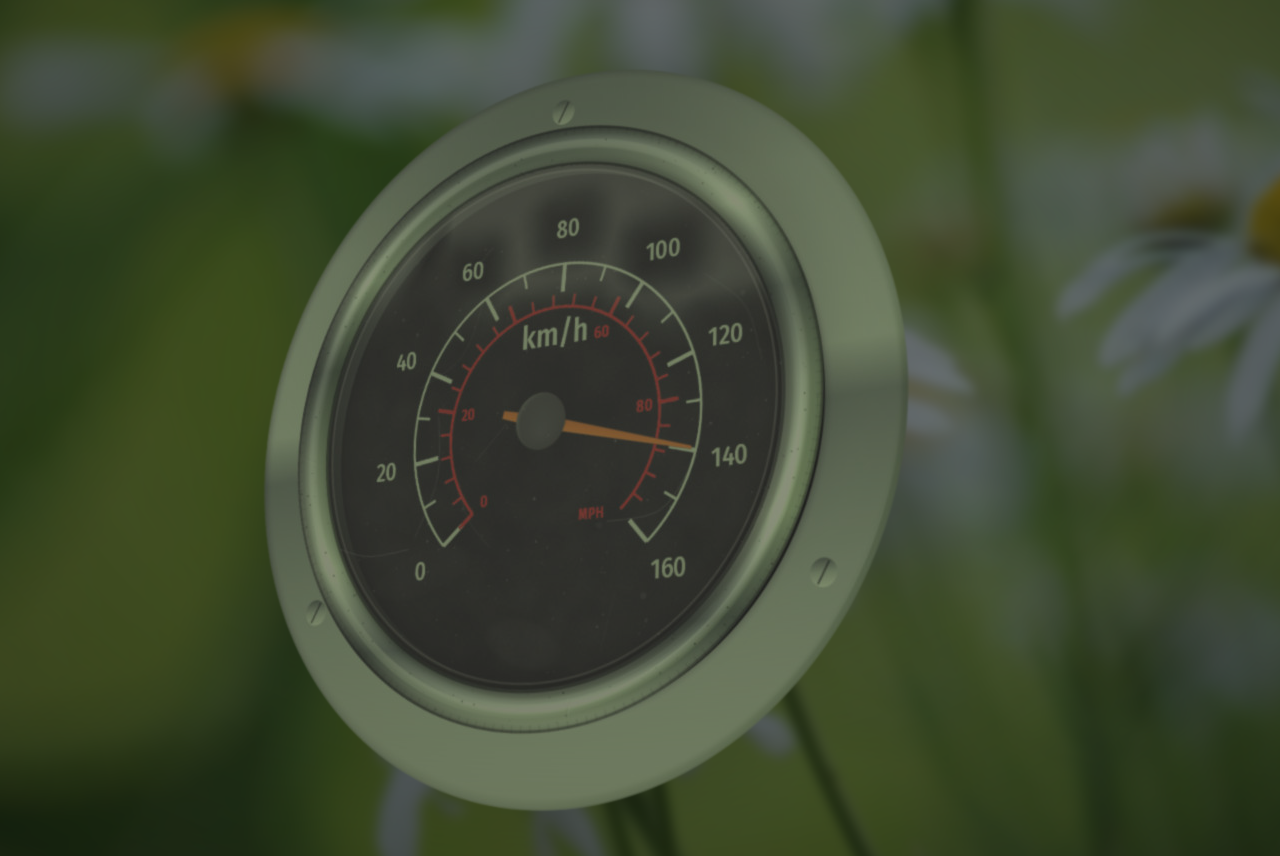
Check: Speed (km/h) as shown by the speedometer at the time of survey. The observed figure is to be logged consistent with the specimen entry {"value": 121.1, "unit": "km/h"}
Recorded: {"value": 140, "unit": "km/h"}
